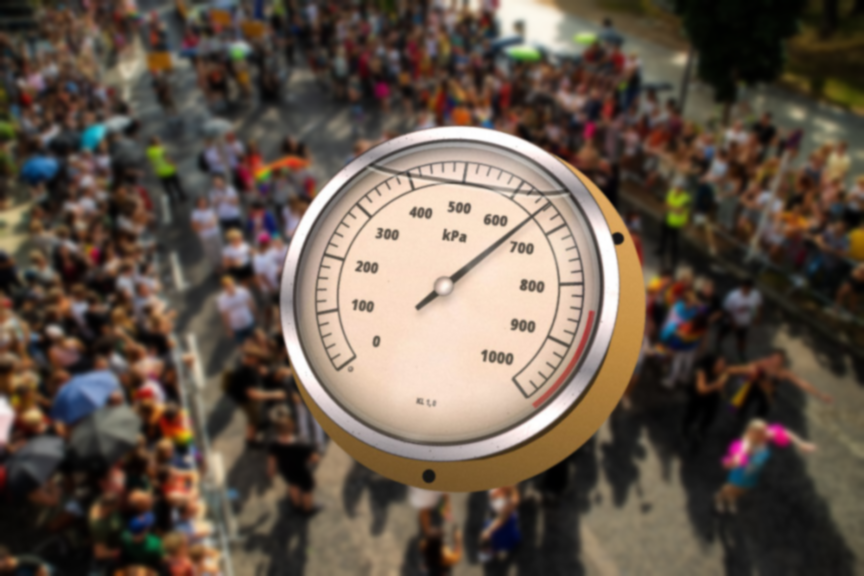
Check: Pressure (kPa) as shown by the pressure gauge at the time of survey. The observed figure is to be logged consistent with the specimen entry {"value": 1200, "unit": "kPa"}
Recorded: {"value": 660, "unit": "kPa"}
